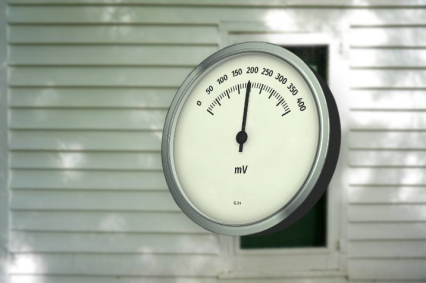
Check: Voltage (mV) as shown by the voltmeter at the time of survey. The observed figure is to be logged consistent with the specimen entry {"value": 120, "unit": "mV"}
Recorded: {"value": 200, "unit": "mV"}
